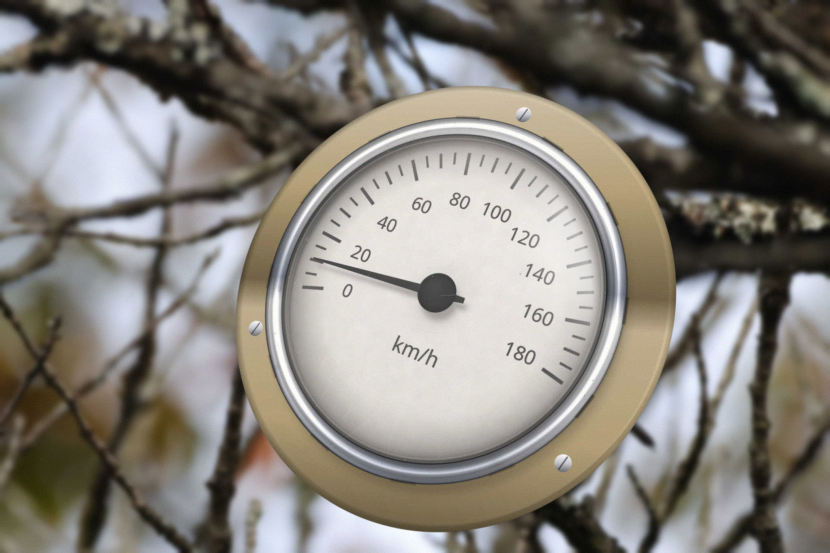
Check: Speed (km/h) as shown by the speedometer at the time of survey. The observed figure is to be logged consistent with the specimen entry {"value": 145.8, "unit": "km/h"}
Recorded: {"value": 10, "unit": "km/h"}
